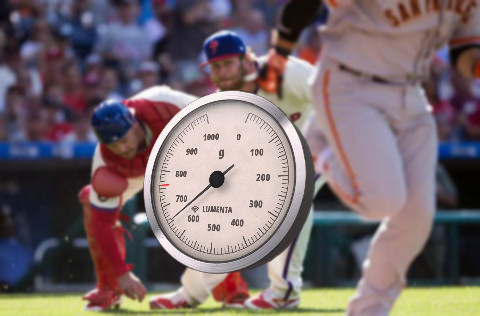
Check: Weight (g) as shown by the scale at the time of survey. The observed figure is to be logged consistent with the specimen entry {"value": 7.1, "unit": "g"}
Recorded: {"value": 650, "unit": "g"}
